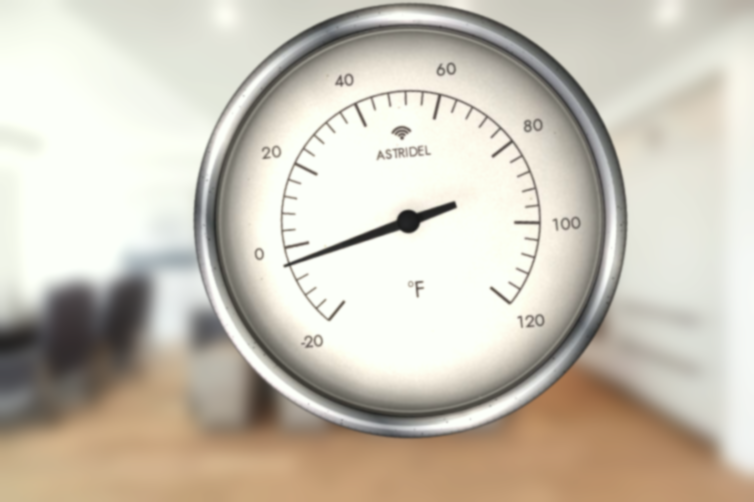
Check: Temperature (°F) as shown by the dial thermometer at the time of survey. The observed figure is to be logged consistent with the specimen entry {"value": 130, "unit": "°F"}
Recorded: {"value": -4, "unit": "°F"}
